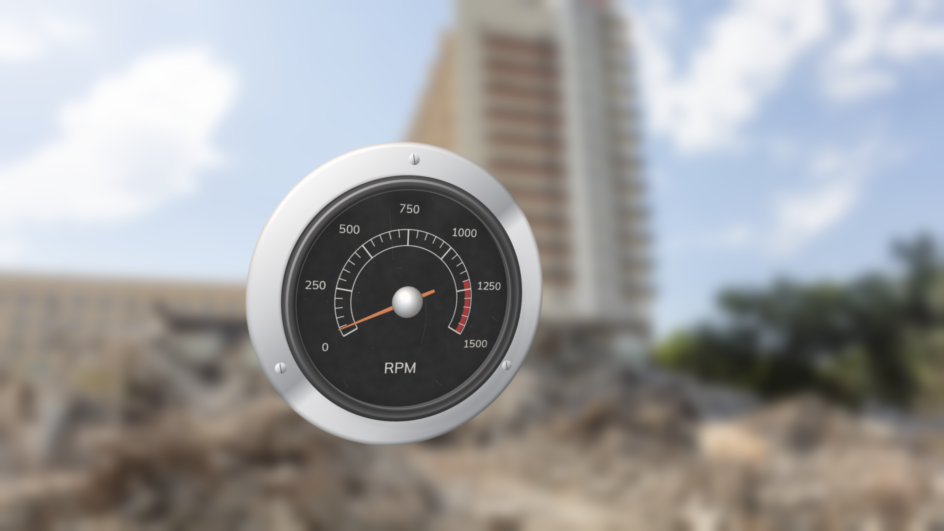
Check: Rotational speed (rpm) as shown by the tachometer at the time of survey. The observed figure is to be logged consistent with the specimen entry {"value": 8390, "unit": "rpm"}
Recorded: {"value": 50, "unit": "rpm"}
